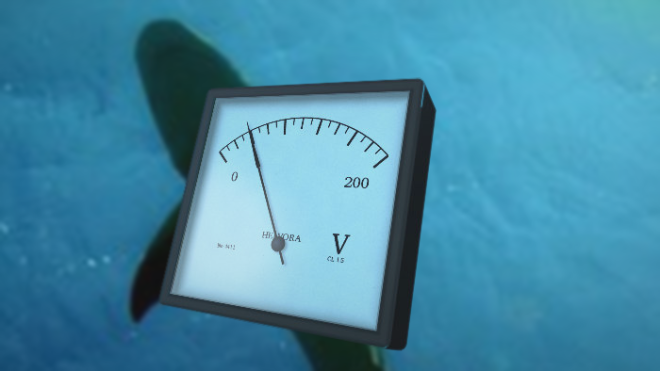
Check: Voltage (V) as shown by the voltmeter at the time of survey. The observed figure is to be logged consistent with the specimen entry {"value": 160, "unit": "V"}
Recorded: {"value": 40, "unit": "V"}
